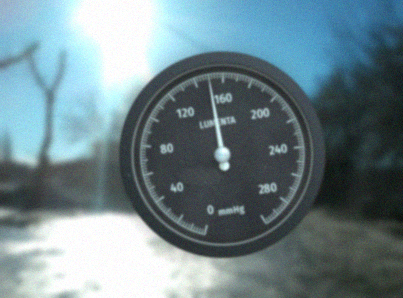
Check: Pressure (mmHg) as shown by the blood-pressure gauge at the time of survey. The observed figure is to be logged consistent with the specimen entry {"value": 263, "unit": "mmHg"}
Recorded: {"value": 150, "unit": "mmHg"}
